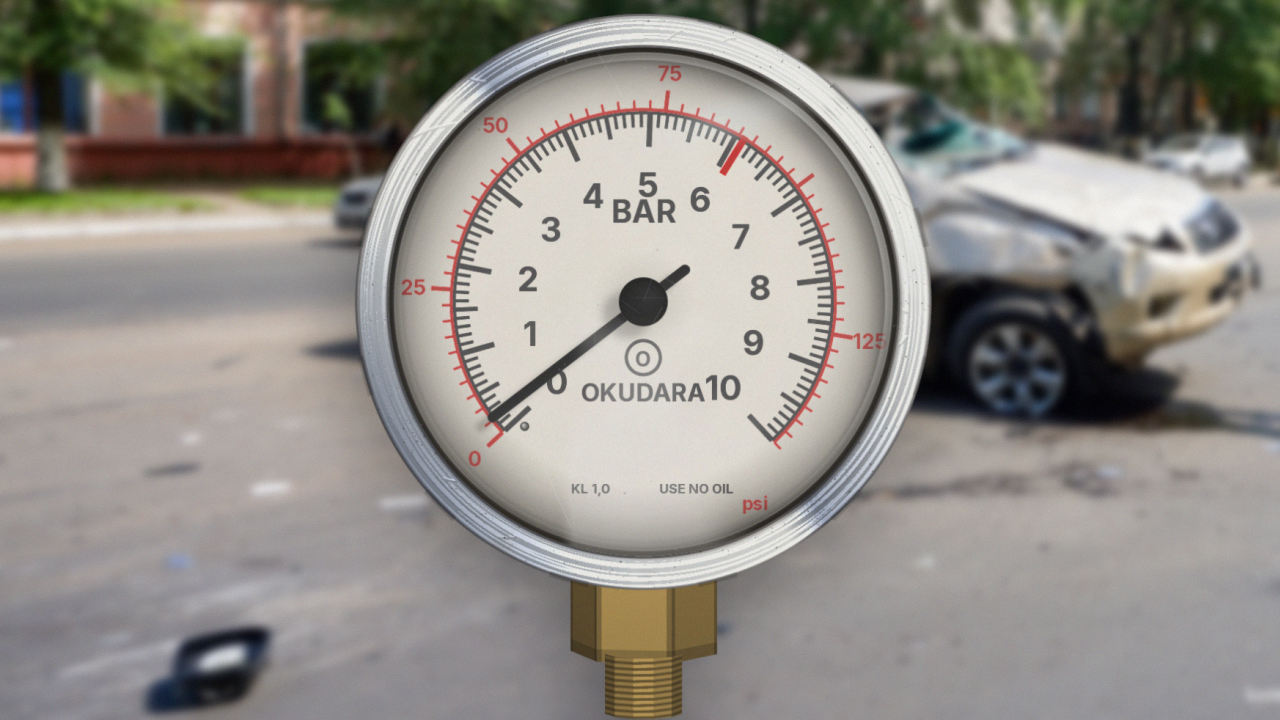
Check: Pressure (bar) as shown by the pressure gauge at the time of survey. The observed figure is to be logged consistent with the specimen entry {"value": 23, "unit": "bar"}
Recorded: {"value": 0.2, "unit": "bar"}
